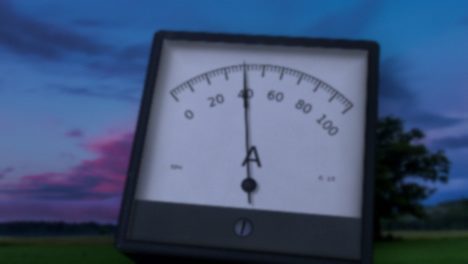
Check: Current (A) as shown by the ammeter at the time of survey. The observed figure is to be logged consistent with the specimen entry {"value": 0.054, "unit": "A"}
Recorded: {"value": 40, "unit": "A"}
